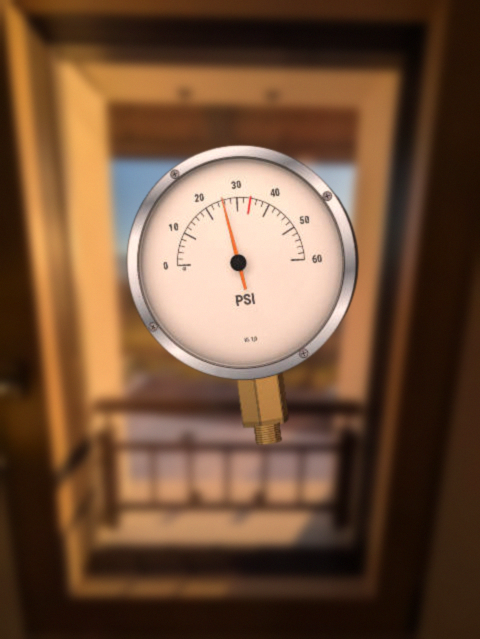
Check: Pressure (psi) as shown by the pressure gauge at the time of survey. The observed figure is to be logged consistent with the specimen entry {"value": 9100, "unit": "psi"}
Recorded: {"value": 26, "unit": "psi"}
